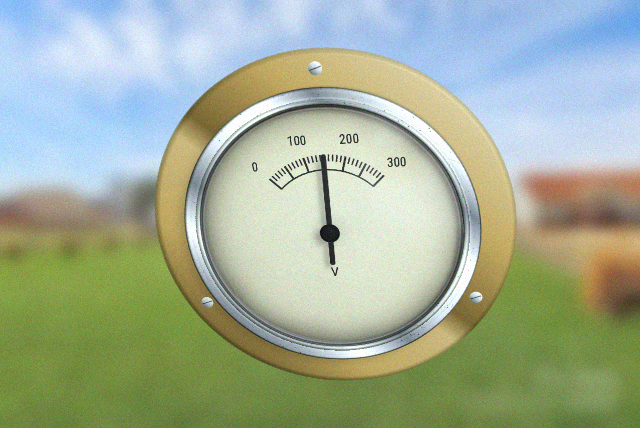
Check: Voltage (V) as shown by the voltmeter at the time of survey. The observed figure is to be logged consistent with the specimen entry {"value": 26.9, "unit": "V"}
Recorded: {"value": 150, "unit": "V"}
